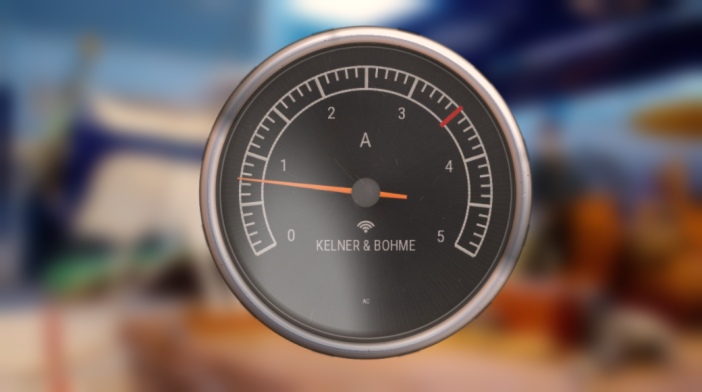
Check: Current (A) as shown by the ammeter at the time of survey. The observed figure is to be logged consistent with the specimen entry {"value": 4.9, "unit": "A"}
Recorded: {"value": 0.75, "unit": "A"}
